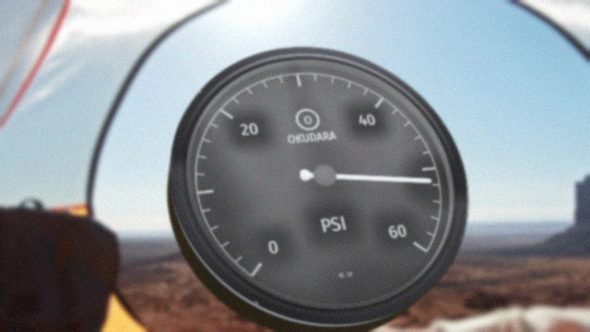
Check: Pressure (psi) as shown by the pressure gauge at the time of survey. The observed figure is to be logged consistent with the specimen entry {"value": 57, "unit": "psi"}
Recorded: {"value": 52, "unit": "psi"}
